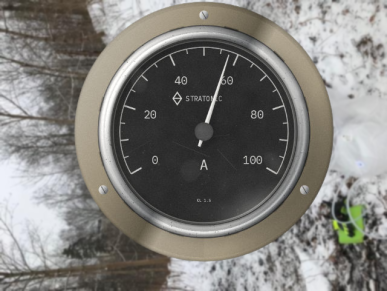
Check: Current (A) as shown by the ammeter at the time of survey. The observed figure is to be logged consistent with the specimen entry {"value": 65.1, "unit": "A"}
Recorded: {"value": 57.5, "unit": "A"}
